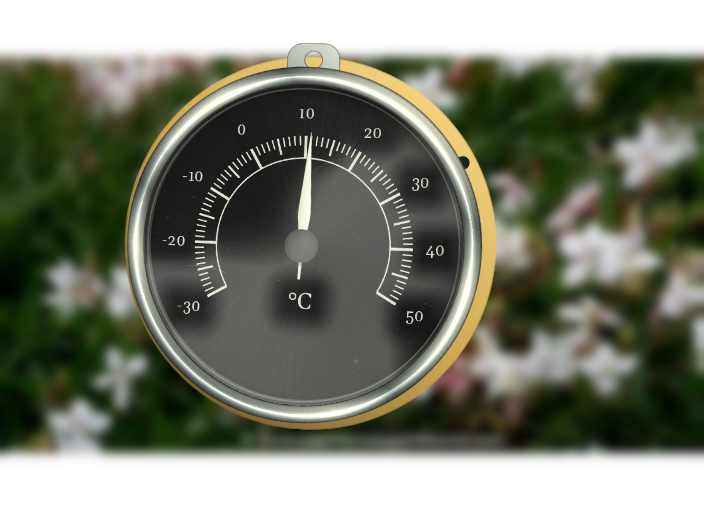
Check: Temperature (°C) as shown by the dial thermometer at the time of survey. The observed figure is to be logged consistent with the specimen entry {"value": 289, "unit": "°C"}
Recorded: {"value": 11, "unit": "°C"}
